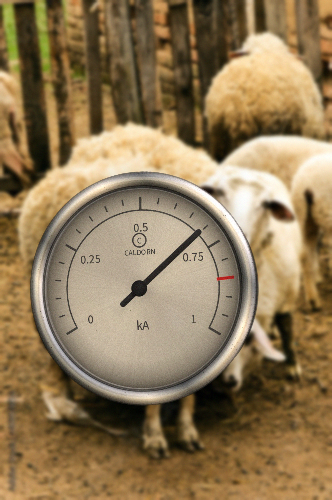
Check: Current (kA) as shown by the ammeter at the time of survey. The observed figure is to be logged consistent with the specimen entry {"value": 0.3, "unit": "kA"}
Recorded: {"value": 0.7, "unit": "kA"}
